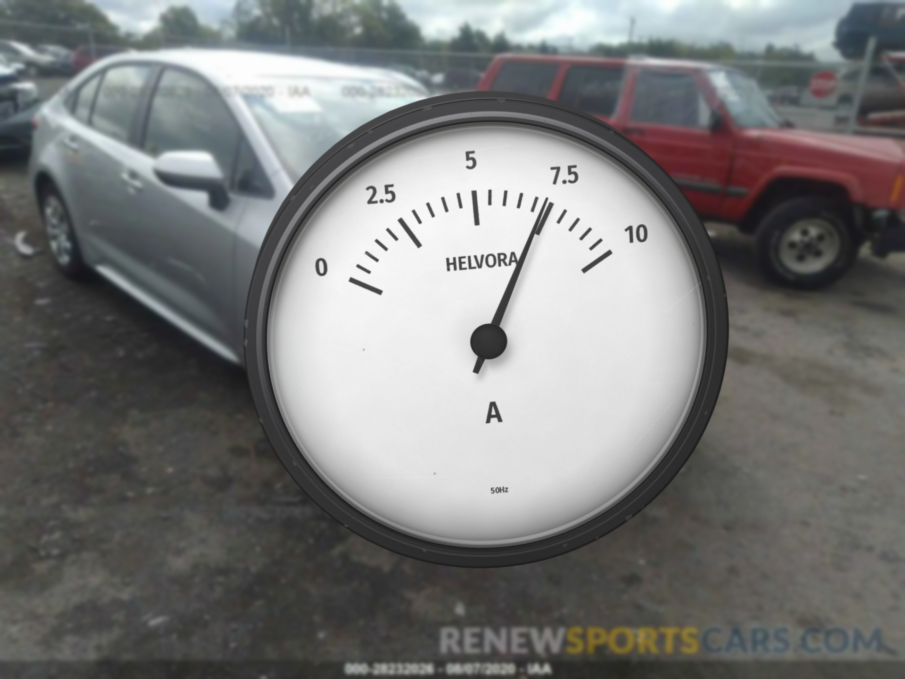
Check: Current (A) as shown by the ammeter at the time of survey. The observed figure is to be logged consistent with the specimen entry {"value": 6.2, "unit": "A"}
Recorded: {"value": 7.25, "unit": "A"}
